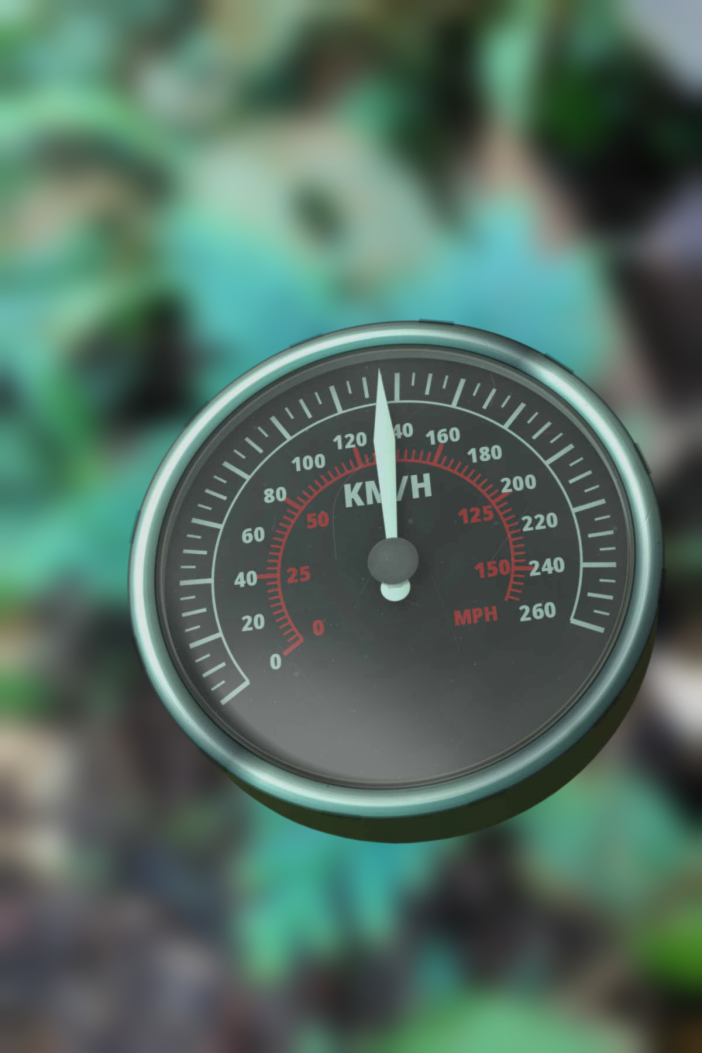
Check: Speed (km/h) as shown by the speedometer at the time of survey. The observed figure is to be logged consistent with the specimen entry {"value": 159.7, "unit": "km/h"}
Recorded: {"value": 135, "unit": "km/h"}
